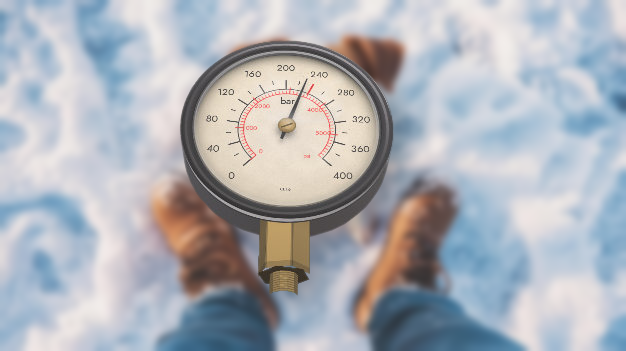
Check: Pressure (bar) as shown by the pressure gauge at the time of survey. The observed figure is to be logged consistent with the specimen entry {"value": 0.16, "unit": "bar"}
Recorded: {"value": 230, "unit": "bar"}
